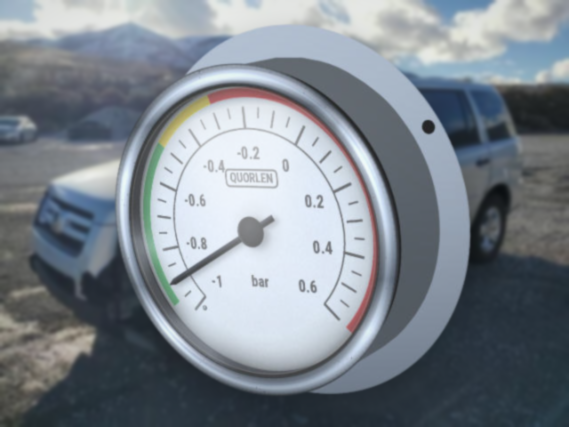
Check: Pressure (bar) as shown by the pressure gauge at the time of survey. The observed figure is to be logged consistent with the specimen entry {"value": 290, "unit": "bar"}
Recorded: {"value": -0.9, "unit": "bar"}
